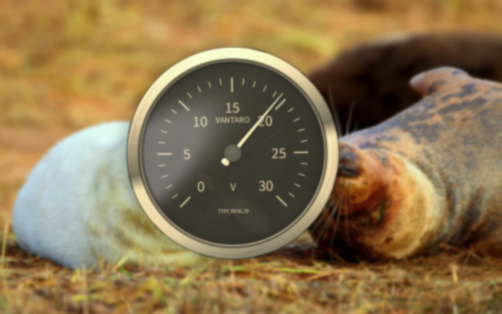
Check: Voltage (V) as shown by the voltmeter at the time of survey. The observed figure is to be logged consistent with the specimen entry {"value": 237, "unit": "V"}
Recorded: {"value": 19.5, "unit": "V"}
